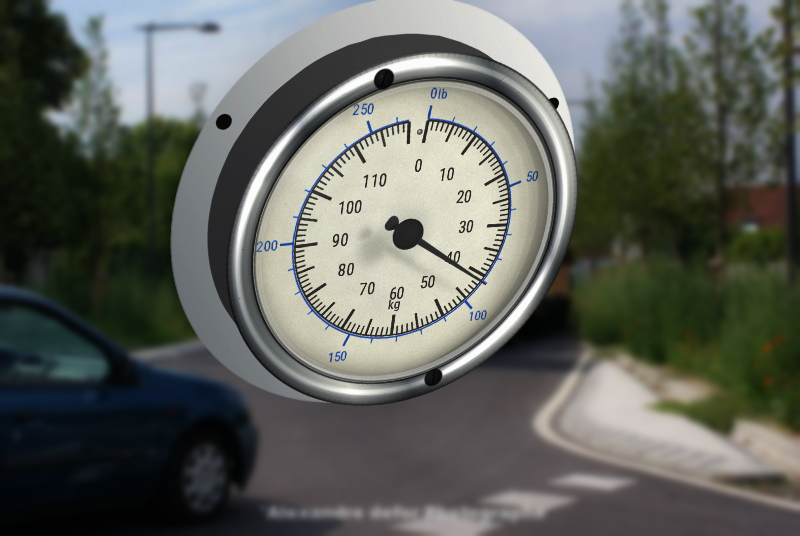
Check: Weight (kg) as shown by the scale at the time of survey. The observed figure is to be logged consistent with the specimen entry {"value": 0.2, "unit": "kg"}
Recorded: {"value": 41, "unit": "kg"}
